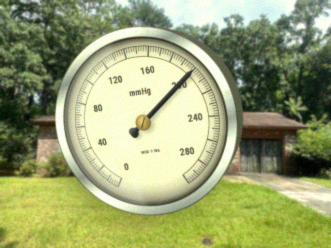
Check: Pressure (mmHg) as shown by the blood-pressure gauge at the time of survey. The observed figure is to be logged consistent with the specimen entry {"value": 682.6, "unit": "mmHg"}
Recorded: {"value": 200, "unit": "mmHg"}
